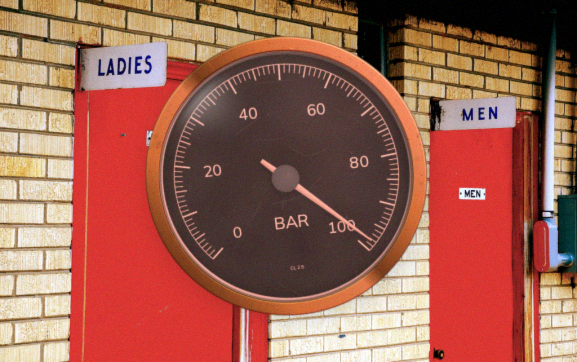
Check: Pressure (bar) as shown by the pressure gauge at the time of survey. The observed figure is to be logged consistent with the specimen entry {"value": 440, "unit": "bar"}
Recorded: {"value": 98, "unit": "bar"}
